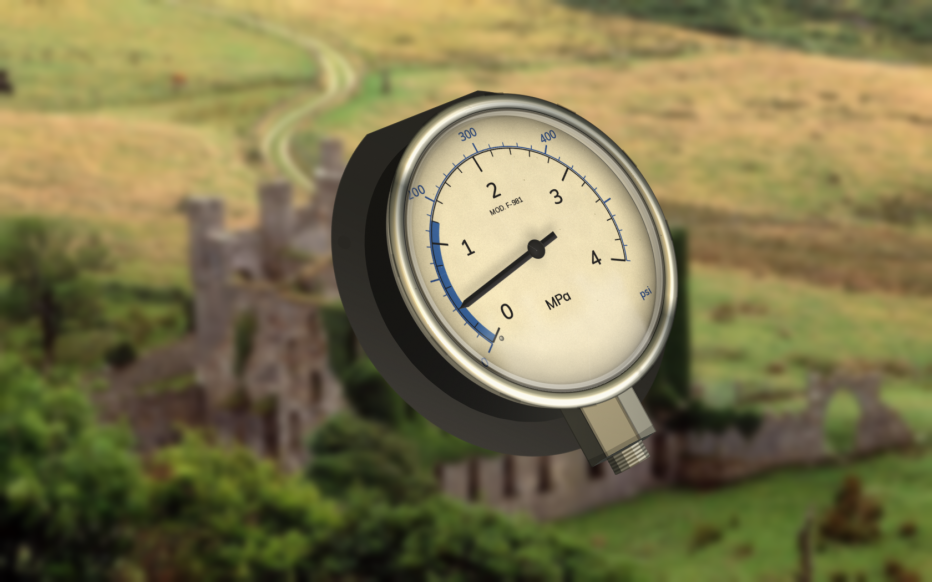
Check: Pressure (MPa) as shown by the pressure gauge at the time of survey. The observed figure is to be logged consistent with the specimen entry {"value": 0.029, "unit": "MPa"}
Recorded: {"value": 0.4, "unit": "MPa"}
